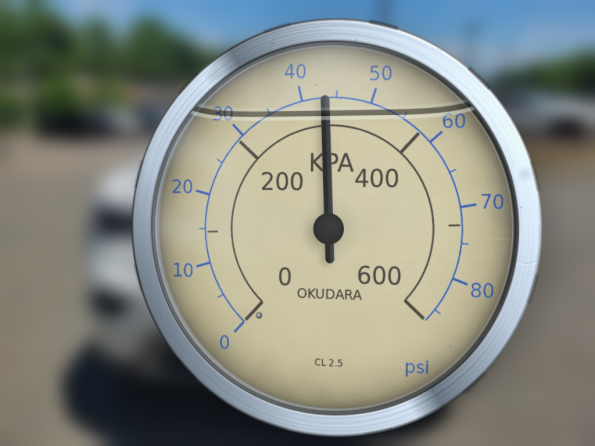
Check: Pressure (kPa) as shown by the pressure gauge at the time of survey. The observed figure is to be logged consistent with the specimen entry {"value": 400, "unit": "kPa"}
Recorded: {"value": 300, "unit": "kPa"}
